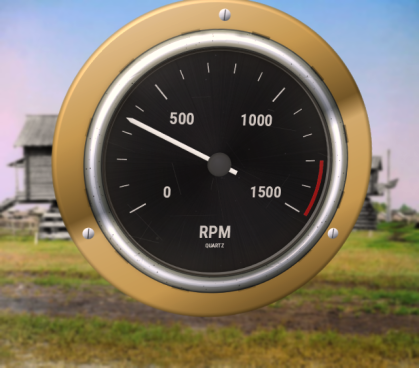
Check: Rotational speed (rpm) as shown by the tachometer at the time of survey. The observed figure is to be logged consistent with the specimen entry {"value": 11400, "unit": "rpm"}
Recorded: {"value": 350, "unit": "rpm"}
